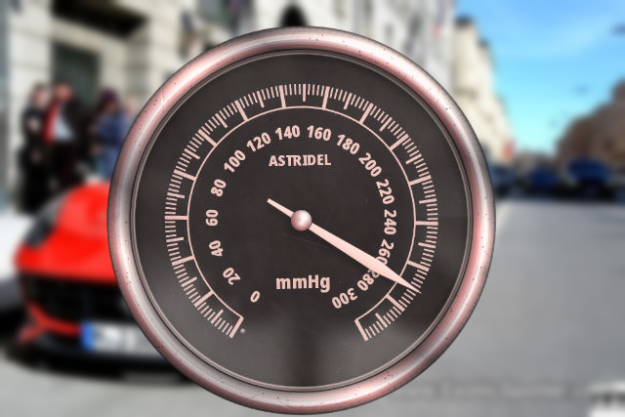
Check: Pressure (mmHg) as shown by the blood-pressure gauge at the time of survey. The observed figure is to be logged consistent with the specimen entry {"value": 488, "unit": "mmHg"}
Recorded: {"value": 270, "unit": "mmHg"}
